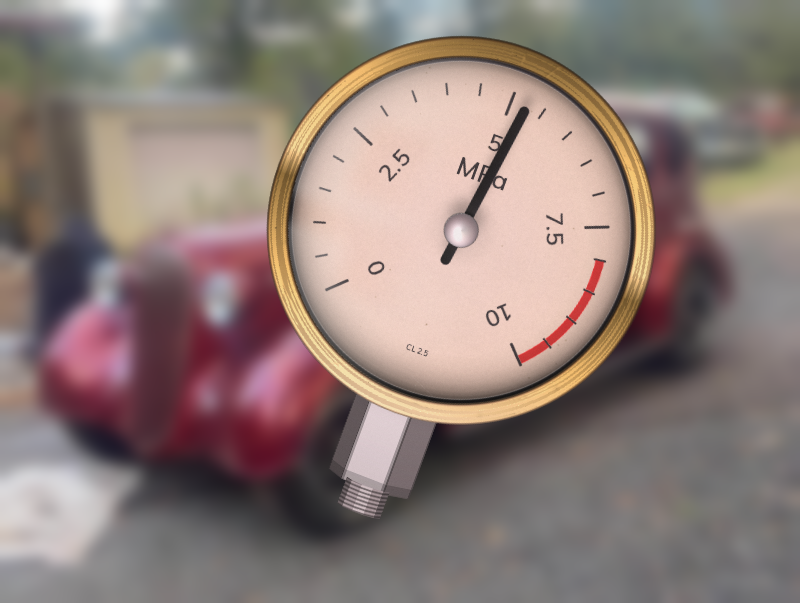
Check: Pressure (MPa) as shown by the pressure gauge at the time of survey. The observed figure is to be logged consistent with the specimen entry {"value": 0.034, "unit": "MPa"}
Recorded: {"value": 5.25, "unit": "MPa"}
